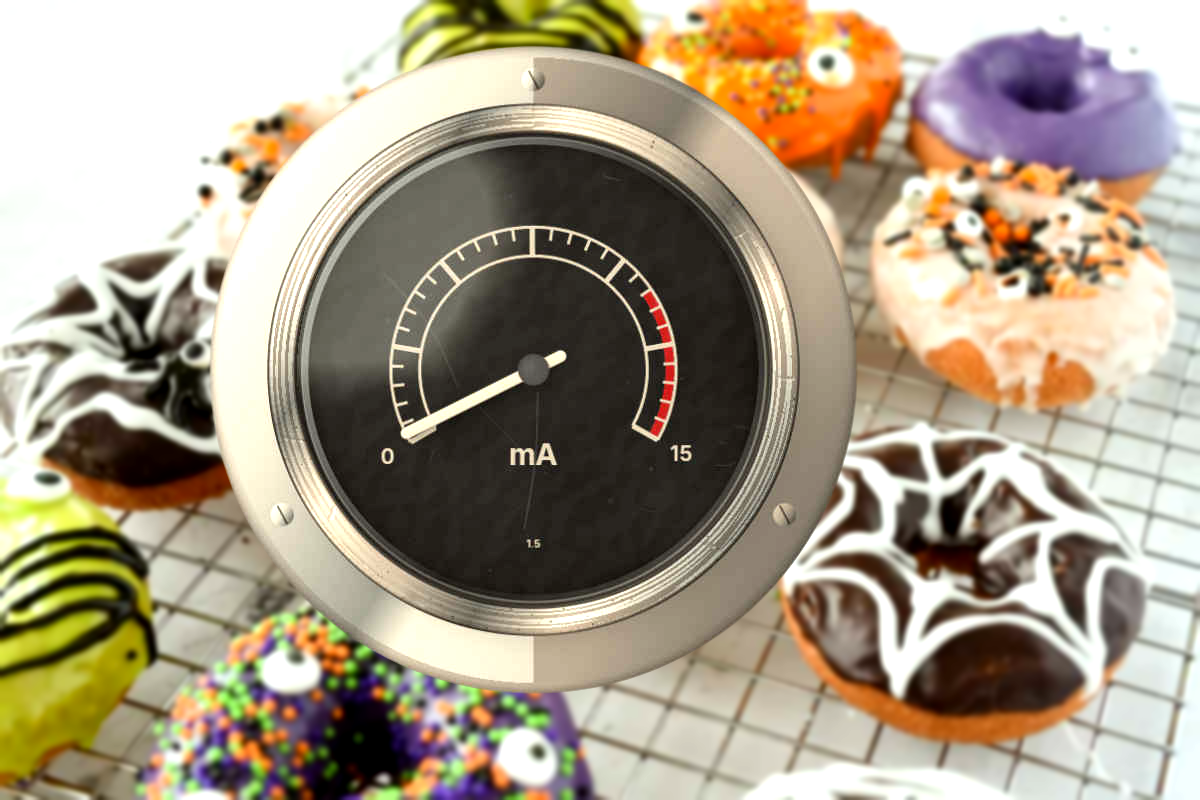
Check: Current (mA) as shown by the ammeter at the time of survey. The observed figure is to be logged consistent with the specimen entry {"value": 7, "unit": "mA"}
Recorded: {"value": 0.25, "unit": "mA"}
